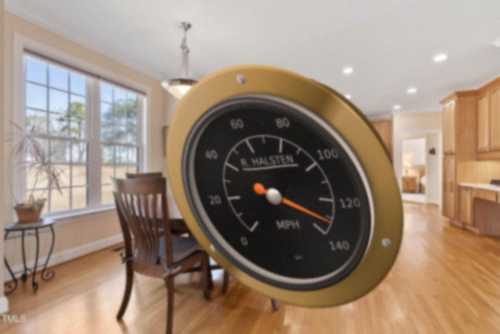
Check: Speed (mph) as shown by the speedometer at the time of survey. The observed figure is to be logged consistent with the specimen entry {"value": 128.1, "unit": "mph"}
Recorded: {"value": 130, "unit": "mph"}
